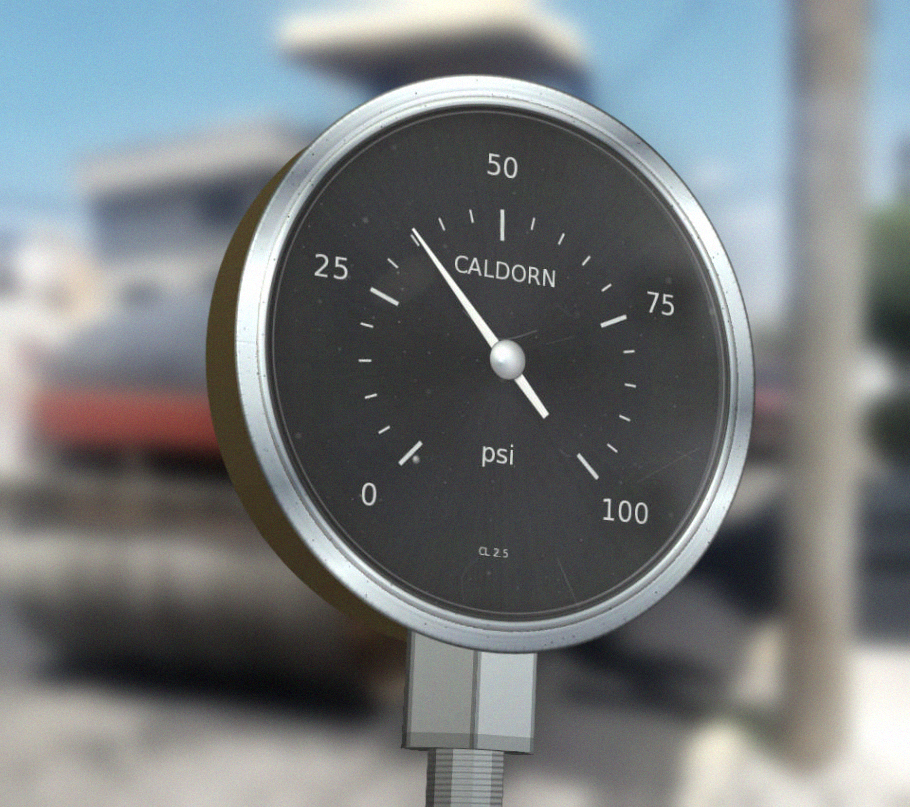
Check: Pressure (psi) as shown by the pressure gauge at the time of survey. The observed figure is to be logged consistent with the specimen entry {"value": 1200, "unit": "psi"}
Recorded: {"value": 35, "unit": "psi"}
